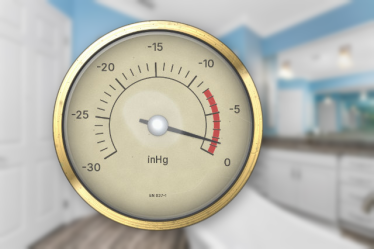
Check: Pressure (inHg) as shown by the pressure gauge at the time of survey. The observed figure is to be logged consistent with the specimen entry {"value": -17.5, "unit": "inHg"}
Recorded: {"value": -1.5, "unit": "inHg"}
